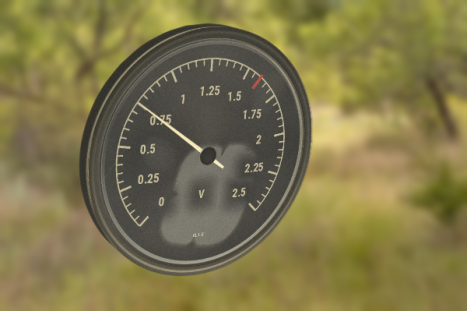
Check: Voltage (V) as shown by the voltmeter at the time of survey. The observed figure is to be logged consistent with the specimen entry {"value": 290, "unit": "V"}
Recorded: {"value": 0.75, "unit": "V"}
